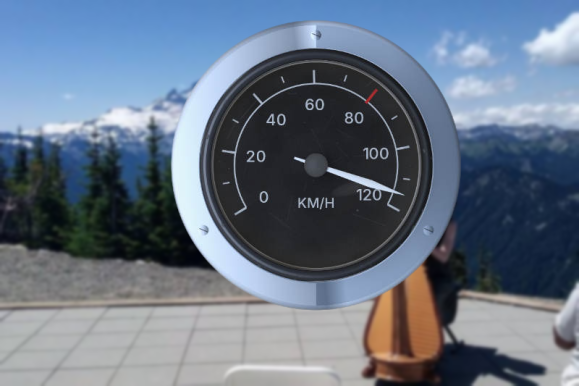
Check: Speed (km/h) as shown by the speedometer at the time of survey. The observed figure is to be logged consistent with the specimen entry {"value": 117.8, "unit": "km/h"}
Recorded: {"value": 115, "unit": "km/h"}
